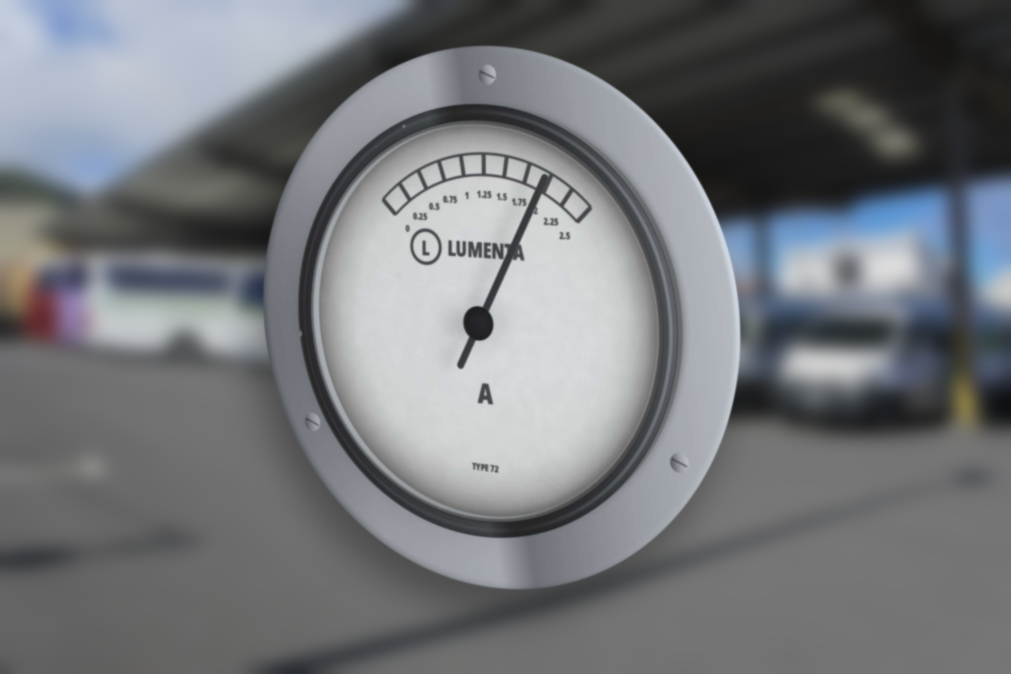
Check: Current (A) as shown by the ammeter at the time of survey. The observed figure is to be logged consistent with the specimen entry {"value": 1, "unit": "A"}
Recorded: {"value": 2, "unit": "A"}
